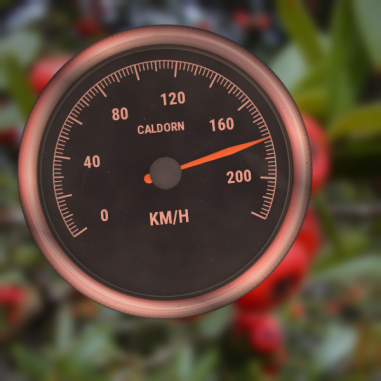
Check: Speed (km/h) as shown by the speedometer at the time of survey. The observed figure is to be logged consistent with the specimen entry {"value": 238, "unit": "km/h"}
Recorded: {"value": 180, "unit": "km/h"}
